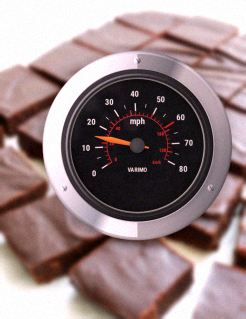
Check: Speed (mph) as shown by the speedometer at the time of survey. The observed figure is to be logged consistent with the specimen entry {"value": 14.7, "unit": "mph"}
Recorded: {"value": 15, "unit": "mph"}
